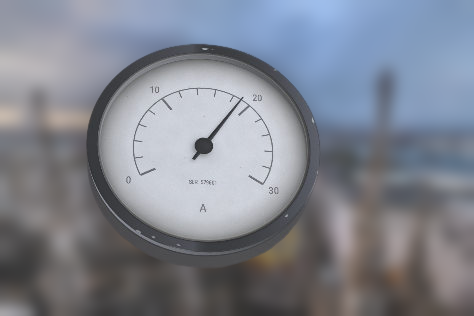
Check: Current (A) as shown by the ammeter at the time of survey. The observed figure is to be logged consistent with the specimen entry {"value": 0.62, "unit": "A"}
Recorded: {"value": 19, "unit": "A"}
